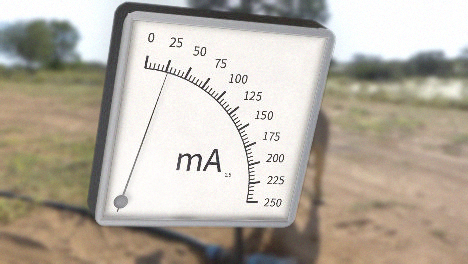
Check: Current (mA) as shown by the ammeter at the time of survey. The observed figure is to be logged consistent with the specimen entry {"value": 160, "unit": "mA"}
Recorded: {"value": 25, "unit": "mA"}
